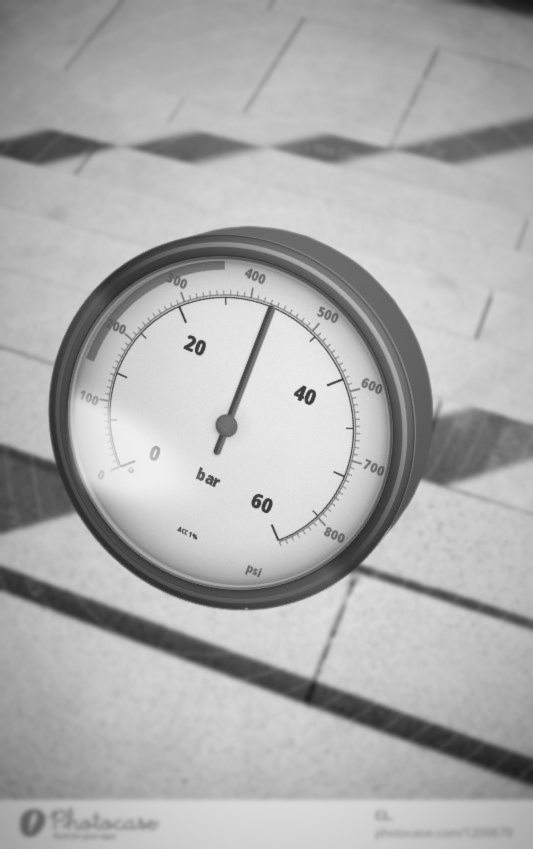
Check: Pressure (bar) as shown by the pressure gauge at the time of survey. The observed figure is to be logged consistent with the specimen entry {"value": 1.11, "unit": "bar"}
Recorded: {"value": 30, "unit": "bar"}
